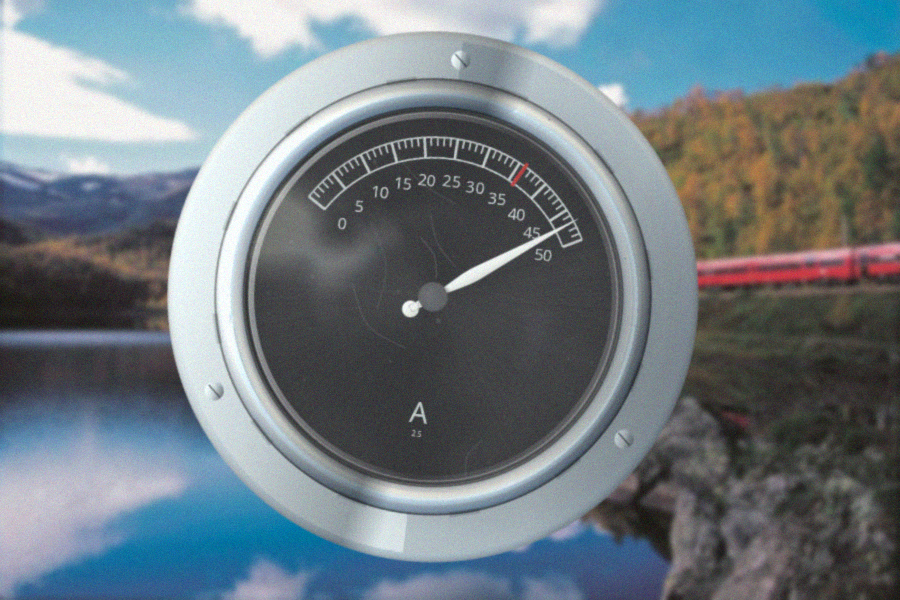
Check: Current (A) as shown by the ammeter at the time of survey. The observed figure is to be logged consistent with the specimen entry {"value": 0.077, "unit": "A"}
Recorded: {"value": 47, "unit": "A"}
